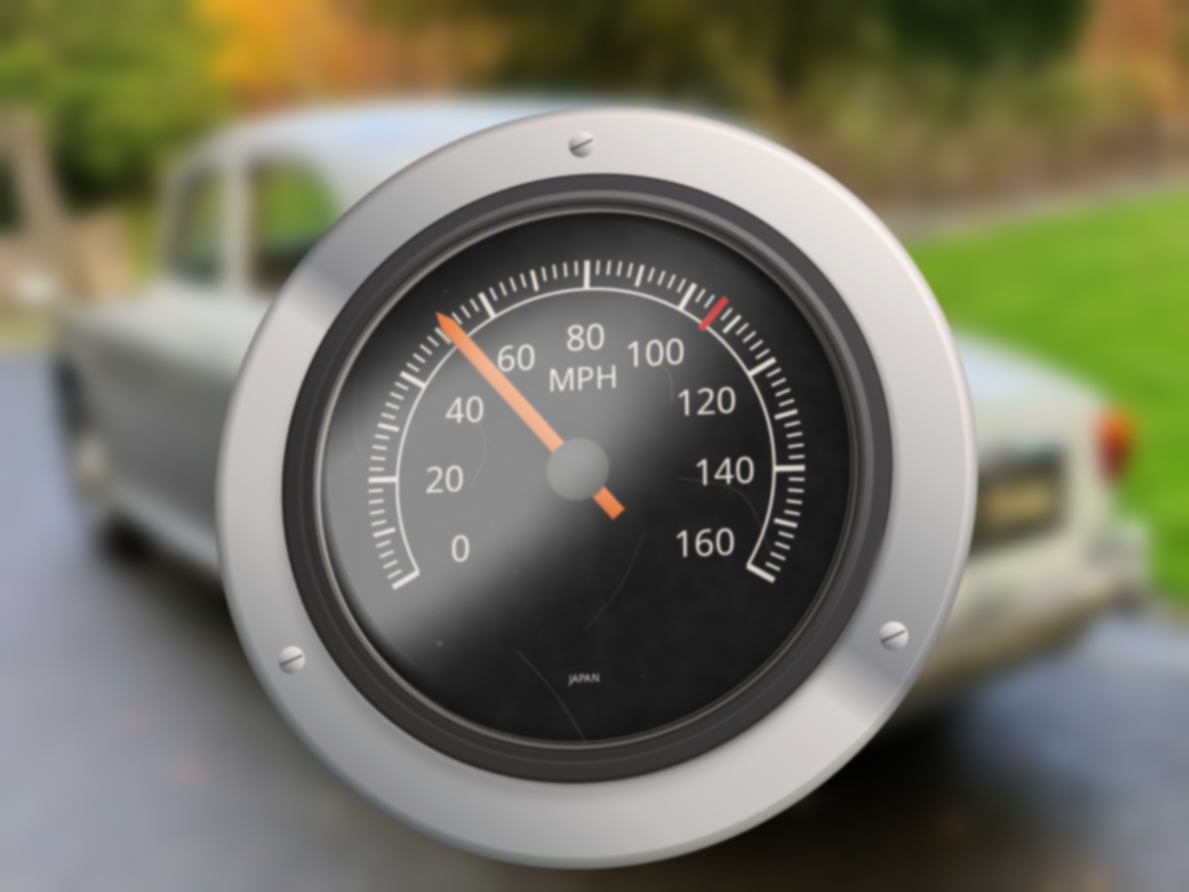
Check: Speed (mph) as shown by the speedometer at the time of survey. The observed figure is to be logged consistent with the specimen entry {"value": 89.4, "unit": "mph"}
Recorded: {"value": 52, "unit": "mph"}
